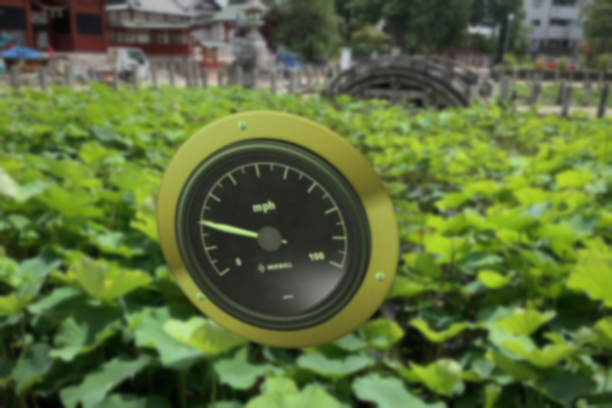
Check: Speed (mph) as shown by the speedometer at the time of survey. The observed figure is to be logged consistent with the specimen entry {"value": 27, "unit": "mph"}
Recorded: {"value": 20, "unit": "mph"}
